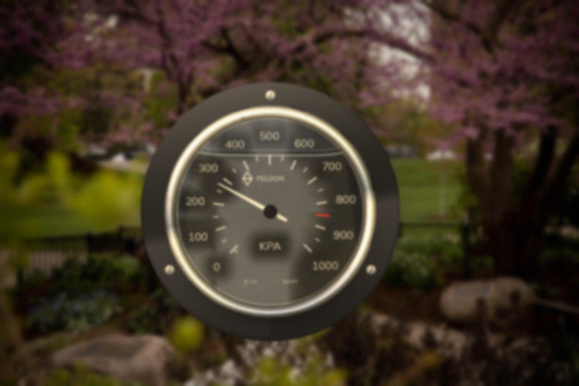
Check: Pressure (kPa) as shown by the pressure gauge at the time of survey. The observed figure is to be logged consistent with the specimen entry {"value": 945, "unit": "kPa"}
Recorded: {"value": 275, "unit": "kPa"}
